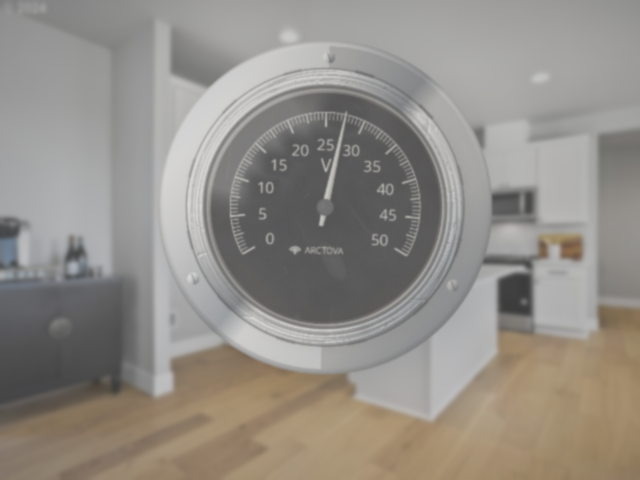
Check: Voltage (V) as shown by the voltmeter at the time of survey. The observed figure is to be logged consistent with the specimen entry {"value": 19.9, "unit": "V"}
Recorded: {"value": 27.5, "unit": "V"}
